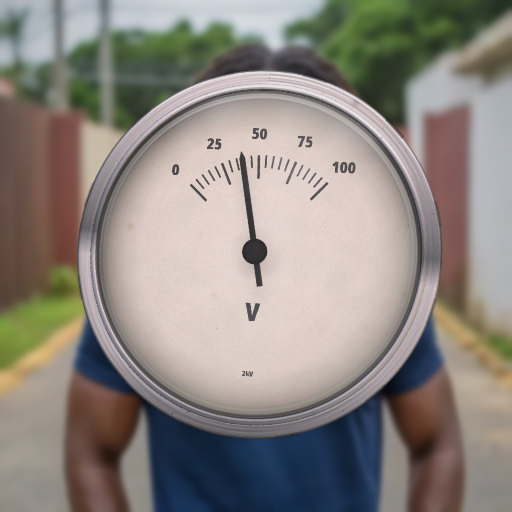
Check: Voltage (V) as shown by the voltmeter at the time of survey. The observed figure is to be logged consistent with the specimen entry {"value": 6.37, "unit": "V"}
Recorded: {"value": 40, "unit": "V"}
